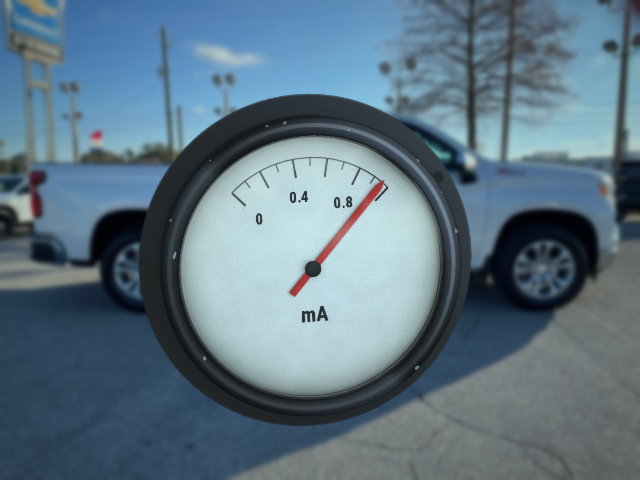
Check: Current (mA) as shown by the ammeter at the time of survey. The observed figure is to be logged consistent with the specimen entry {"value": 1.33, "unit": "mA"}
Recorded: {"value": 0.95, "unit": "mA"}
